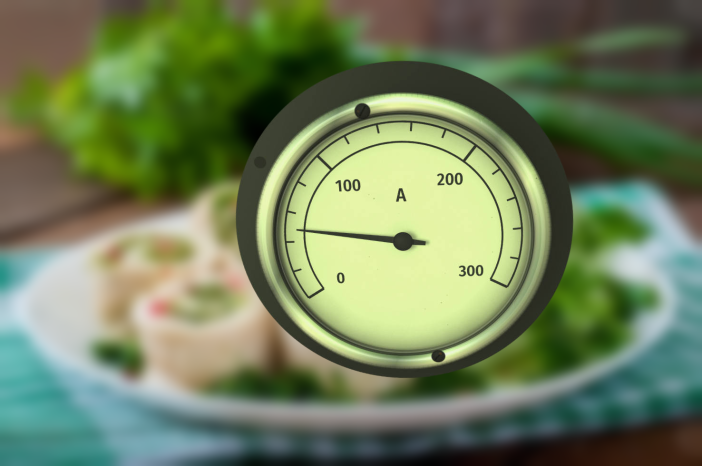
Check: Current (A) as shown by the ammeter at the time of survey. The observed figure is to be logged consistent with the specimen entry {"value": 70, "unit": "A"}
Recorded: {"value": 50, "unit": "A"}
